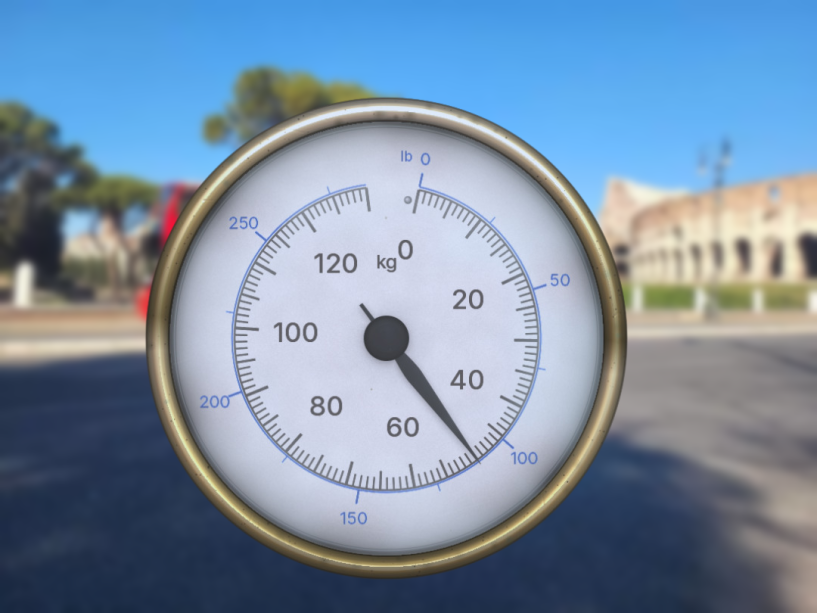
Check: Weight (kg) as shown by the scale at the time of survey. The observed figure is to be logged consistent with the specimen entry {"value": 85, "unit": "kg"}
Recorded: {"value": 50, "unit": "kg"}
